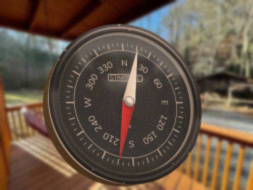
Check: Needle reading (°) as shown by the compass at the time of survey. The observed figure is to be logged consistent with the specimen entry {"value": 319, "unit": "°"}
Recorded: {"value": 195, "unit": "°"}
